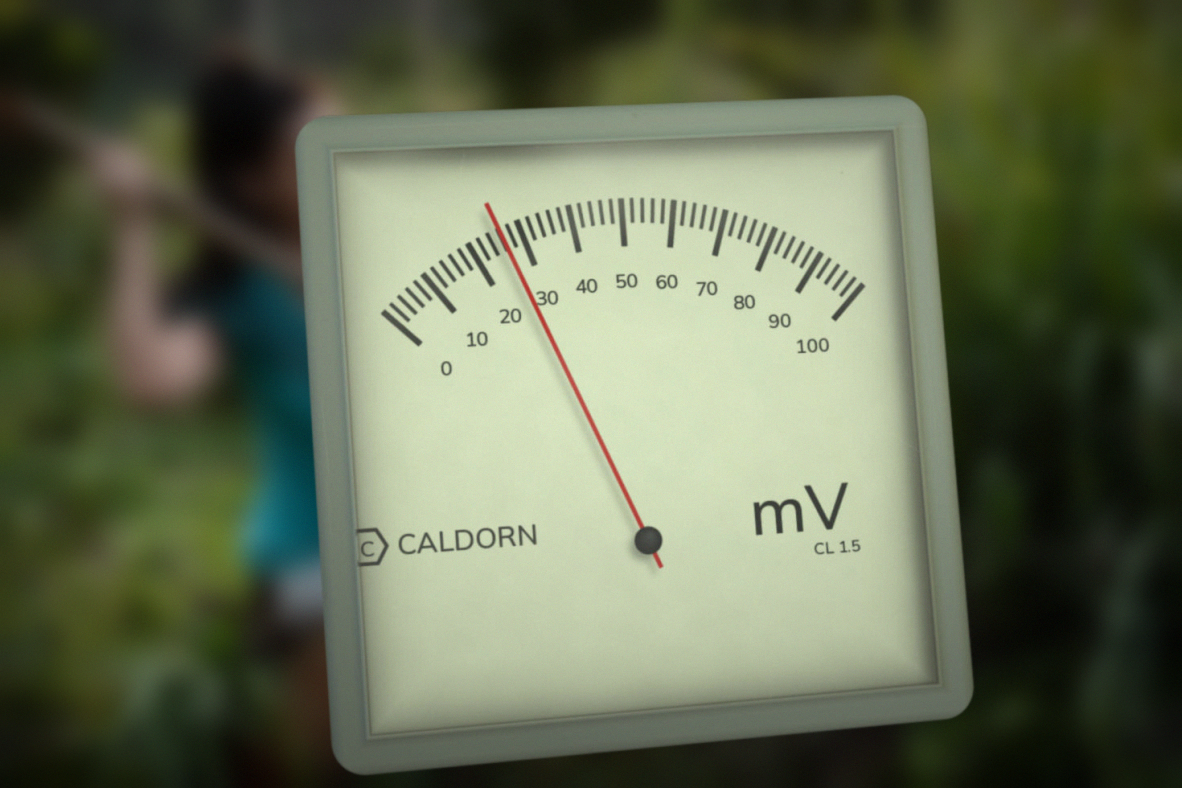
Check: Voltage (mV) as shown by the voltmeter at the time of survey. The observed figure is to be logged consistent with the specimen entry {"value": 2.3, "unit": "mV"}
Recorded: {"value": 26, "unit": "mV"}
